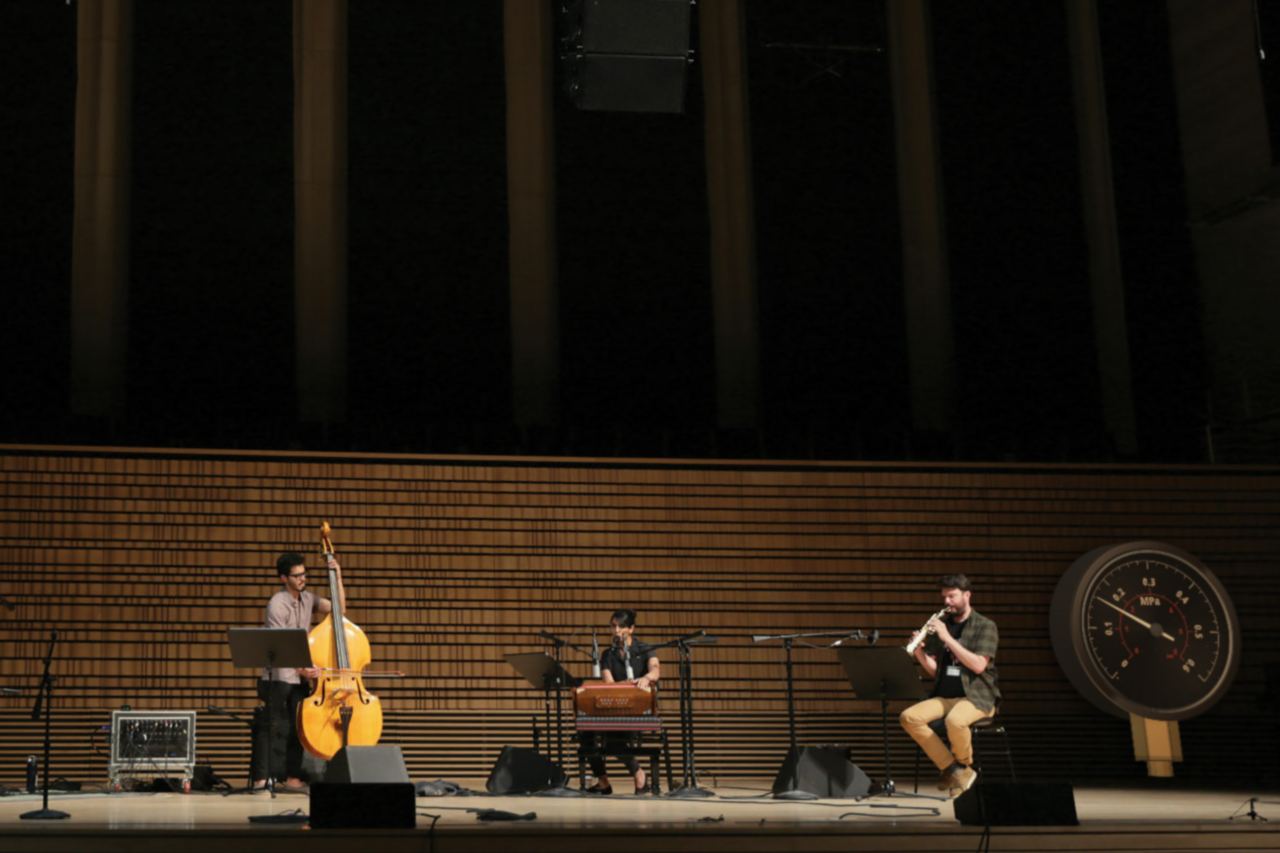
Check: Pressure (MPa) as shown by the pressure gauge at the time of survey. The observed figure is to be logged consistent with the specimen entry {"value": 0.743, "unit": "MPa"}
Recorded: {"value": 0.16, "unit": "MPa"}
